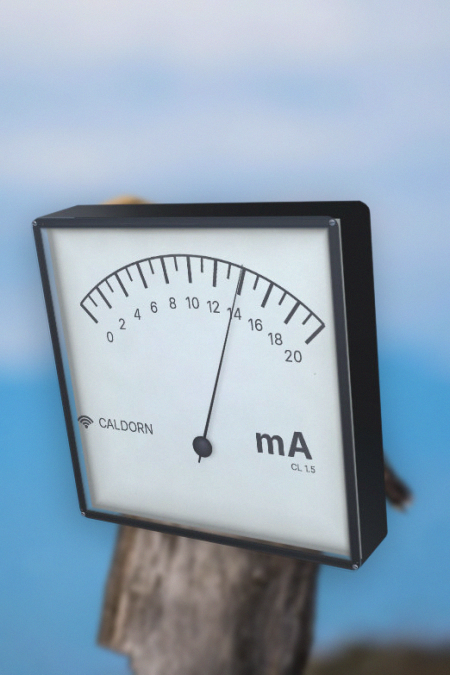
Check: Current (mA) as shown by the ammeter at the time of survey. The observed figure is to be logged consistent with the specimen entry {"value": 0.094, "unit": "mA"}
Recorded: {"value": 14, "unit": "mA"}
